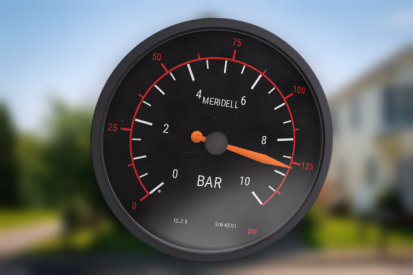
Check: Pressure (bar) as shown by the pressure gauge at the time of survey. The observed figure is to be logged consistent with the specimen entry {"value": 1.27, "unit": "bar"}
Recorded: {"value": 8.75, "unit": "bar"}
